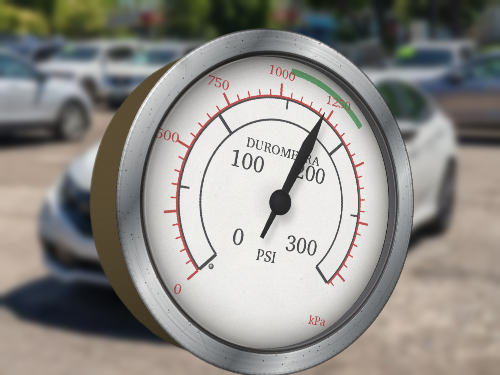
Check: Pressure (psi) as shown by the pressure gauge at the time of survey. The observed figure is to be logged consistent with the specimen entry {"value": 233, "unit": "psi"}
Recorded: {"value": 175, "unit": "psi"}
